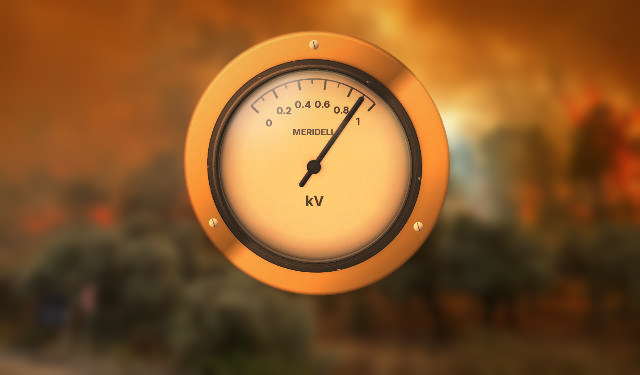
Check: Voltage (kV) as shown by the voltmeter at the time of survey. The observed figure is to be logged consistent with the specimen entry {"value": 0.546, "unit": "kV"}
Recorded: {"value": 0.9, "unit": "kV"}
